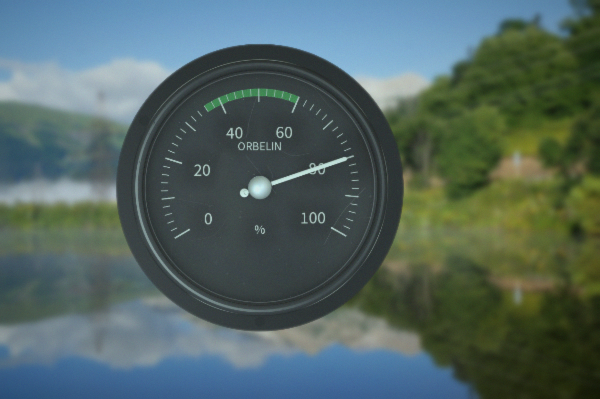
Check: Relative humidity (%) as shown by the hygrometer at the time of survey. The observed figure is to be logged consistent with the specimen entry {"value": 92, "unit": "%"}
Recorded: {"value": 80, "unit": "%"}
